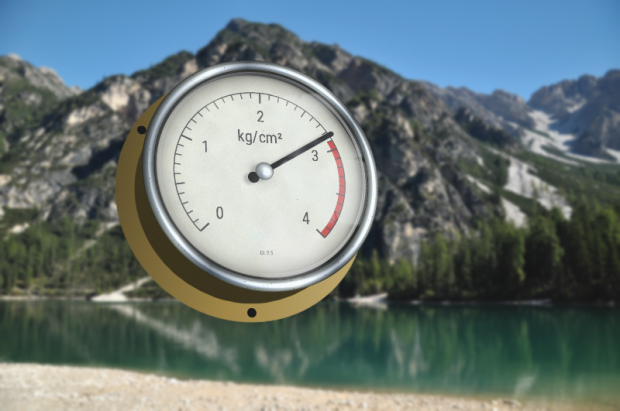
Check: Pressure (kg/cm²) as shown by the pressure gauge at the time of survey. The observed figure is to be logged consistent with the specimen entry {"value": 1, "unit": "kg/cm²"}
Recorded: {"value": 2.85, "unit": "kg/cm²"}
